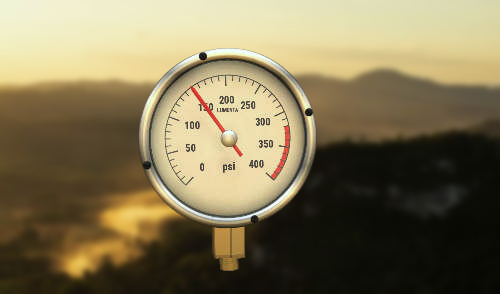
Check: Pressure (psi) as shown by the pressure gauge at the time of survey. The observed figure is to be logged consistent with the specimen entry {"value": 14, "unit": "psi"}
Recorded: {"value": 150, "unit": "psi"}
